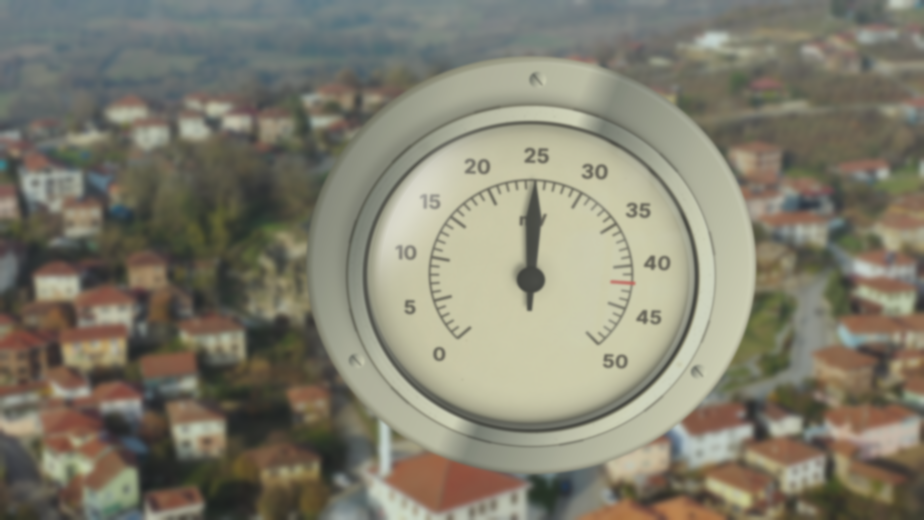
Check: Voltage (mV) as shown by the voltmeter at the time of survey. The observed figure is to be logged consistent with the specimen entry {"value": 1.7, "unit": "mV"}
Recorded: {"value": 25, "unit": "mV"}
